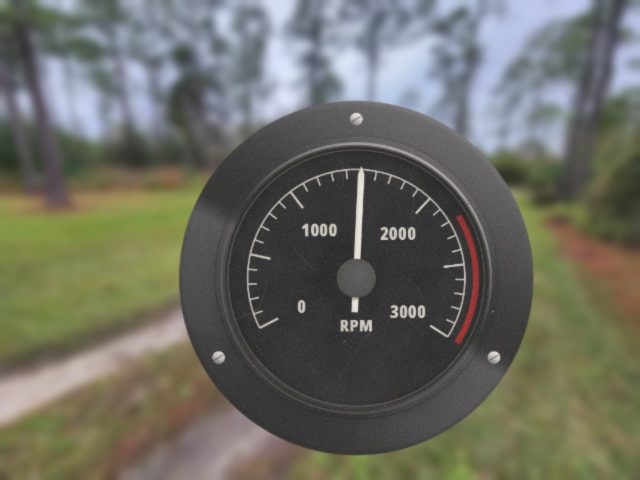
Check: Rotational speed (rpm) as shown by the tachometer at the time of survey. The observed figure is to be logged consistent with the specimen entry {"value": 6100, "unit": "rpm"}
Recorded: {"value": 1500, "unit": "rpm"}
